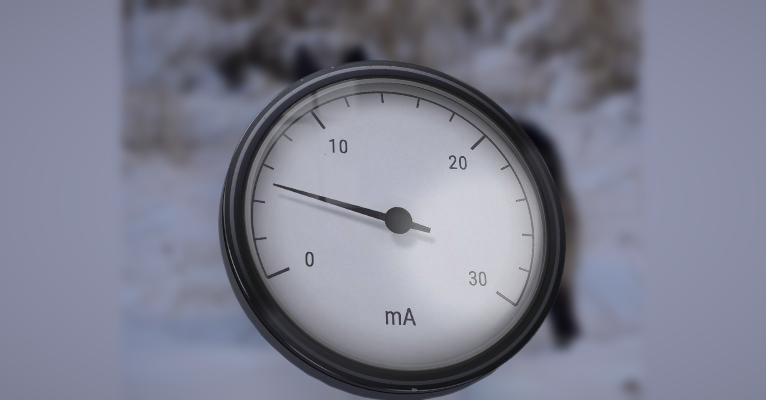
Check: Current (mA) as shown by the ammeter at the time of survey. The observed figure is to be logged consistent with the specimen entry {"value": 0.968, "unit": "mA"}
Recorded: {"value": 5, "unit": "mA"}
